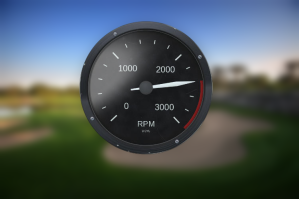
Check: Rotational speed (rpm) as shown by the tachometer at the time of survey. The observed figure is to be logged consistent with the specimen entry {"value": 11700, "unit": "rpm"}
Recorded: {"value": 2400, "unit": "rpm"}
